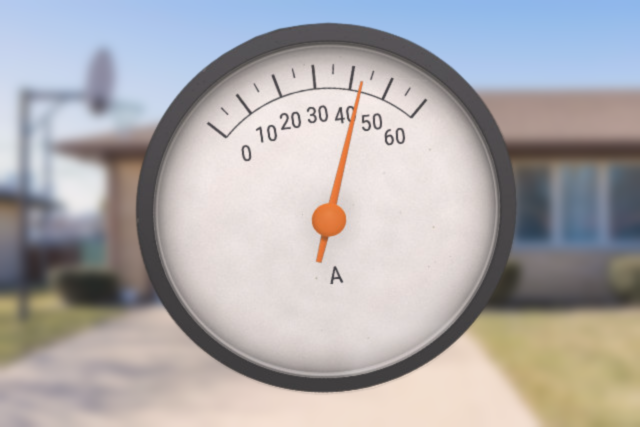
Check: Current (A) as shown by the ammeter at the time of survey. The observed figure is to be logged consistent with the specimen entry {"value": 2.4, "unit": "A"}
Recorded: {"value": 42.5, "unit": "A"}
